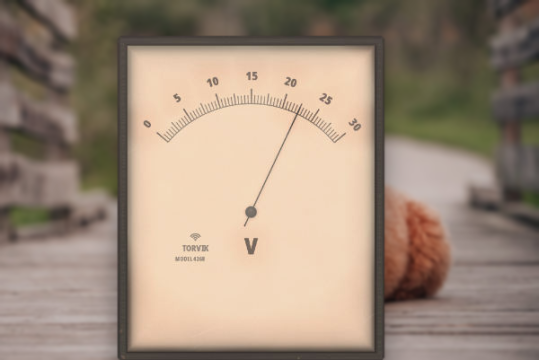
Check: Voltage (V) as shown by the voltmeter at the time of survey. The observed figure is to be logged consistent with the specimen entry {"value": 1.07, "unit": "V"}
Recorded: {"value": 22.5, "unit": "V"}
